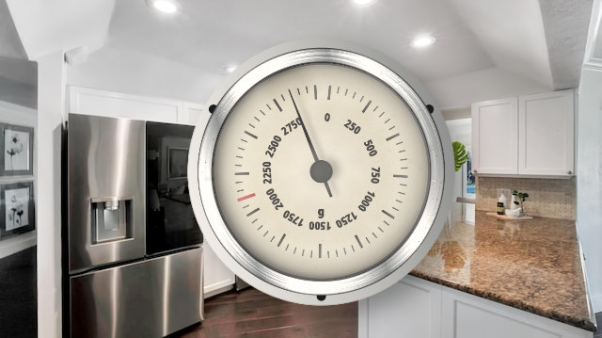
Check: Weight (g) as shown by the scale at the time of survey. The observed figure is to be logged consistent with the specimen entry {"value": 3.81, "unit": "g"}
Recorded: {"value": 2850, "unit": "g"}
